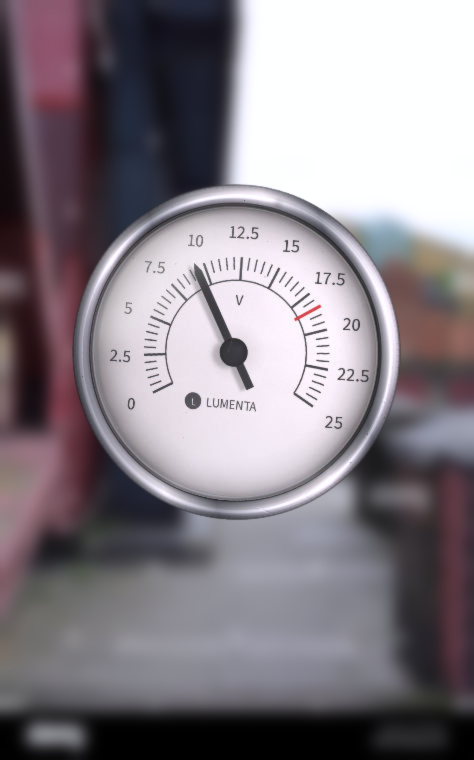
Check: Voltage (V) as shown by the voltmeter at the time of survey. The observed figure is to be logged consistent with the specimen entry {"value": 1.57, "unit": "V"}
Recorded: {"value": 9.5, "unit": "V"}
